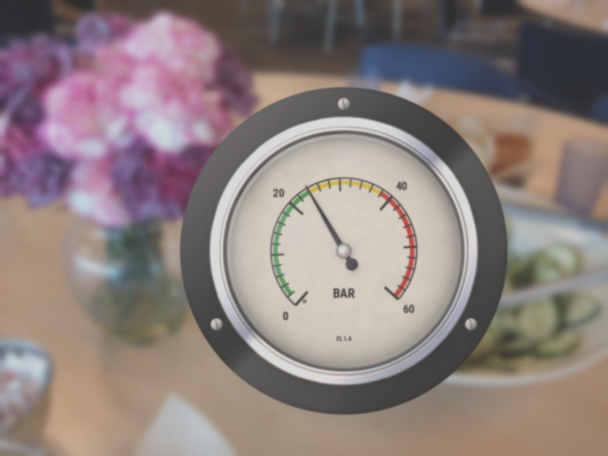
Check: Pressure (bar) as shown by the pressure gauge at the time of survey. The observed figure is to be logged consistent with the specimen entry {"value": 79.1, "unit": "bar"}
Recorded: {"value": 24, "unit": "bar"}
